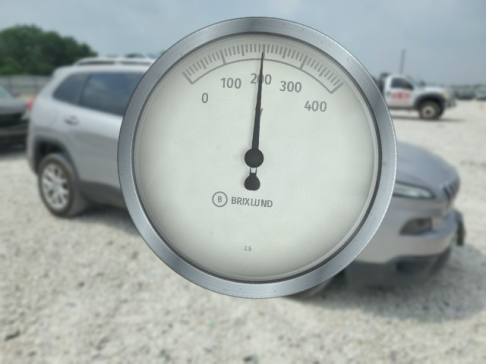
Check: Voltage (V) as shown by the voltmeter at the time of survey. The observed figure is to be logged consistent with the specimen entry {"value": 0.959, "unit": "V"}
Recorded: {"value": 200, "unit": "V"}
